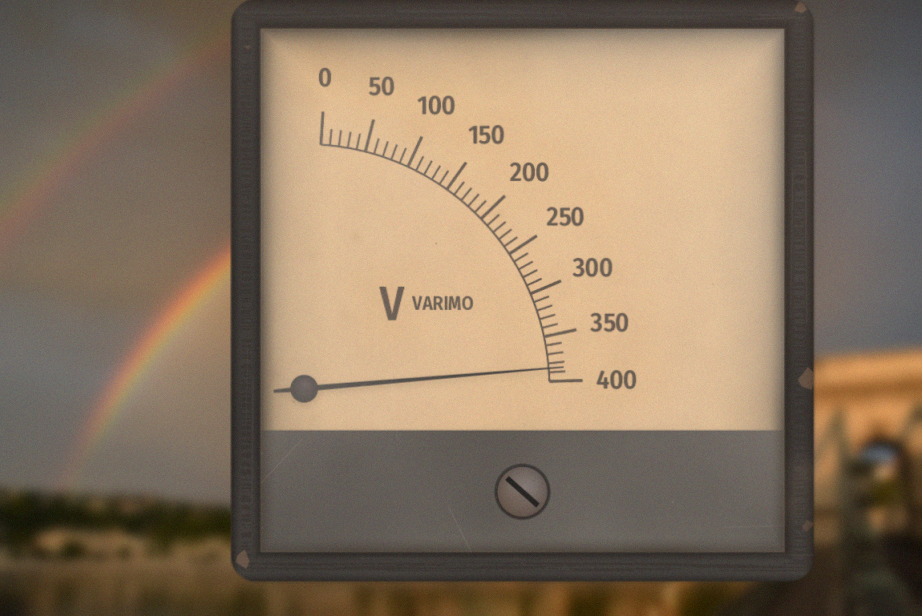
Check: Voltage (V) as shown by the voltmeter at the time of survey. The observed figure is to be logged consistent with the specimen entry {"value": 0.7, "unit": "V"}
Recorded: {"value": 385, "unit": "V"}
